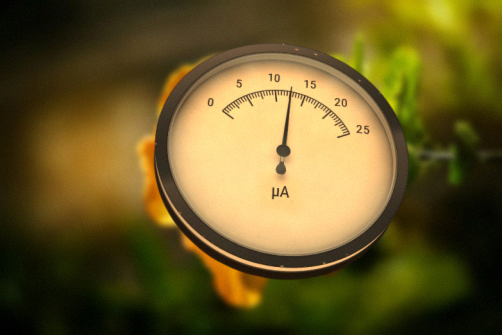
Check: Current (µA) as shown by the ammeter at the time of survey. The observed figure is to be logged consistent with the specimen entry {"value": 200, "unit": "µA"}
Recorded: {"value": 12.5, "unit": "µA"}
